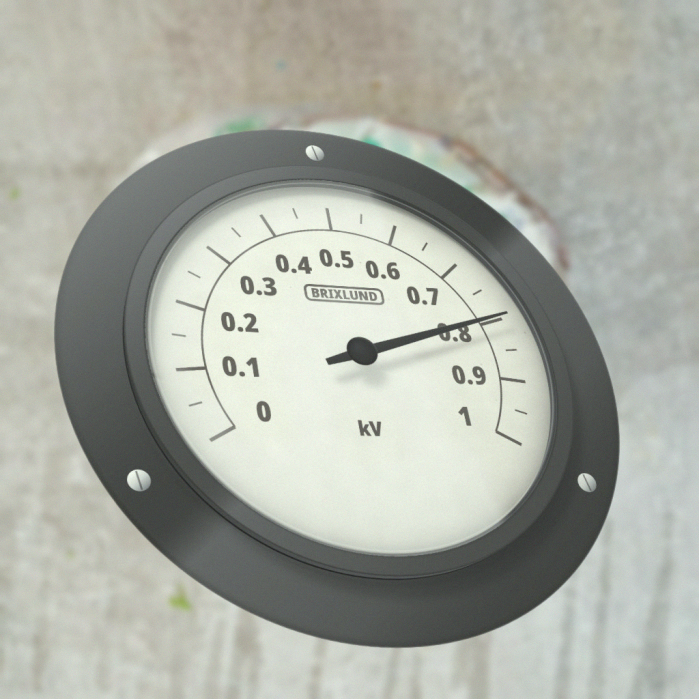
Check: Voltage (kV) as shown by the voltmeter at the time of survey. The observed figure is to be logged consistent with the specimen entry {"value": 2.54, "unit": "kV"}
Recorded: {"value": 0.8, "unit": "kV"}
